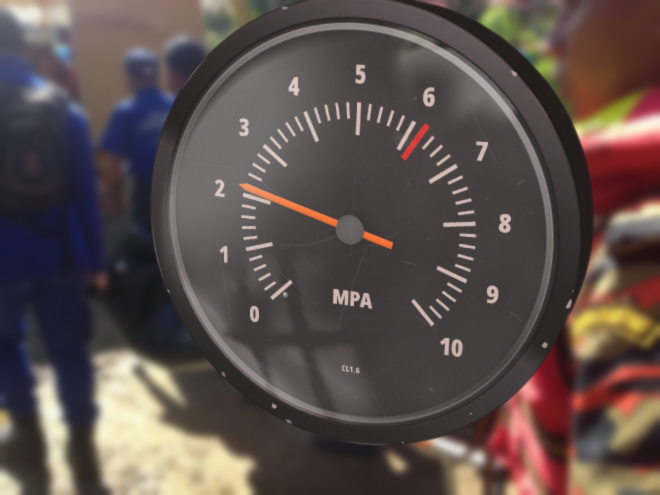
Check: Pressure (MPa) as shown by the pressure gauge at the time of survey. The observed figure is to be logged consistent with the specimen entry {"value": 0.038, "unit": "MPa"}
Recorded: {"value": 2.2, "unit": "MPa"}
